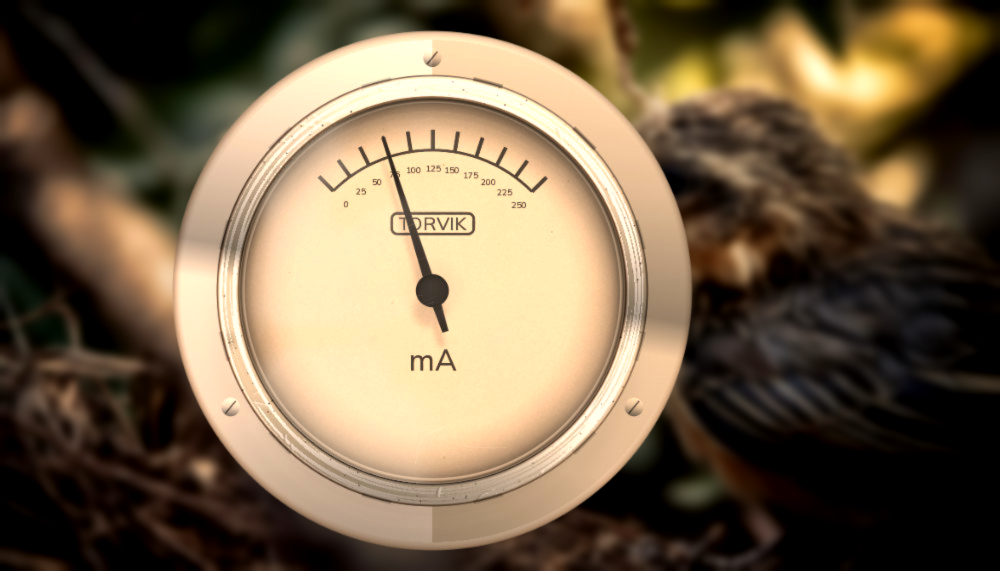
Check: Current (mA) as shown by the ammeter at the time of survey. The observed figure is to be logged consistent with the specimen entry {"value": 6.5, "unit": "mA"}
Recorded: {"value": 75, "unit": "mA"}
